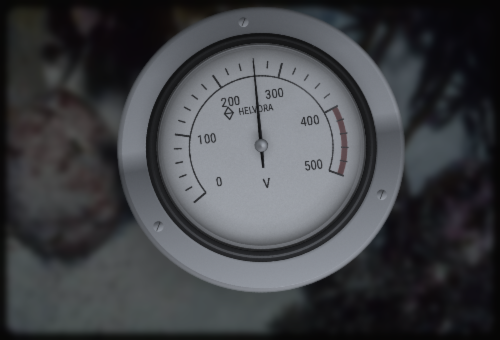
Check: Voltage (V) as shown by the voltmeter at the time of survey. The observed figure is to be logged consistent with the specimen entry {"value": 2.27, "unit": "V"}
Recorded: {"value": 260, "unit": "V"}
